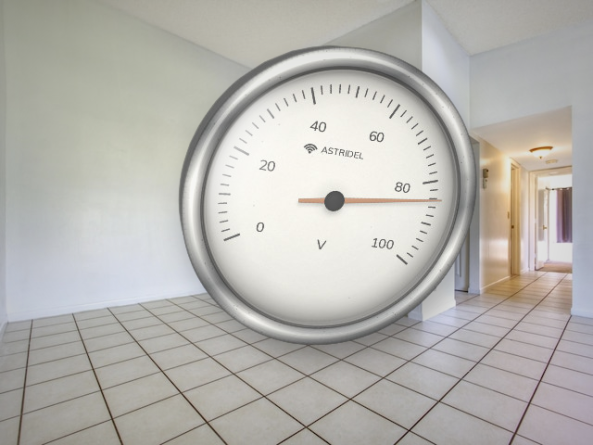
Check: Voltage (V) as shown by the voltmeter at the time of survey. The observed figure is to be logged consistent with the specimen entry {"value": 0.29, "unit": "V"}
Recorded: {"value": 84, "unit": "V"}
